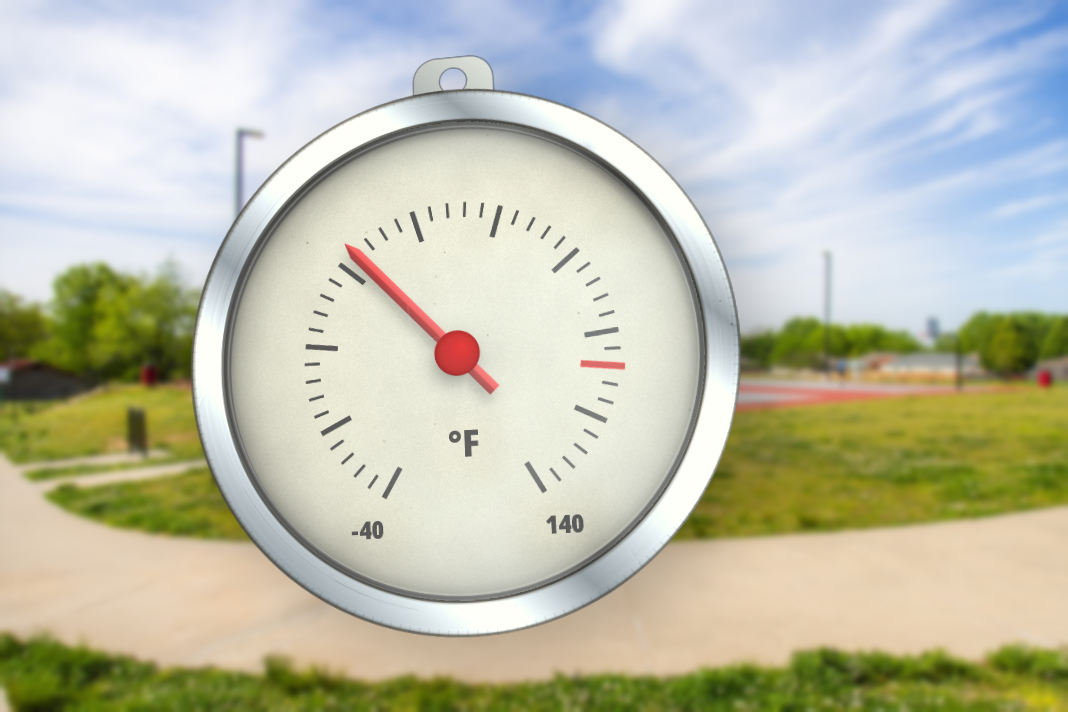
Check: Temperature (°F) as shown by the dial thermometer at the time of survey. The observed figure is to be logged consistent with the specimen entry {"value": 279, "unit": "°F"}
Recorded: {"value": 24, "unit": "°F"}
